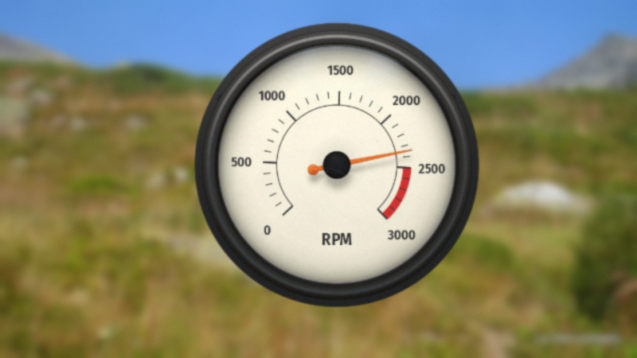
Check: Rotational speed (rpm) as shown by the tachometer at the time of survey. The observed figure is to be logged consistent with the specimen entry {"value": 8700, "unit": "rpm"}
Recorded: {"value": 2350, "unit": "rpm"}
